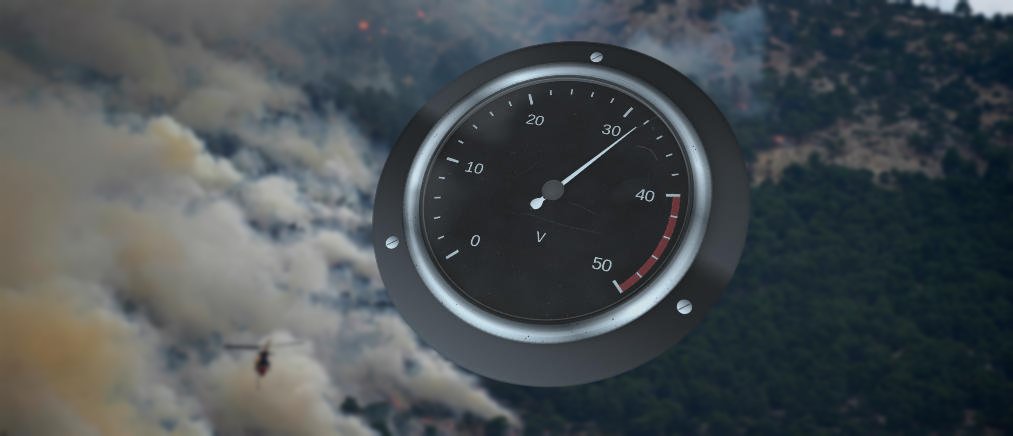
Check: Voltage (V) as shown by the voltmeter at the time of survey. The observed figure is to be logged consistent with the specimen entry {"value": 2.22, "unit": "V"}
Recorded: {"value": 32, "unit": "V"}
